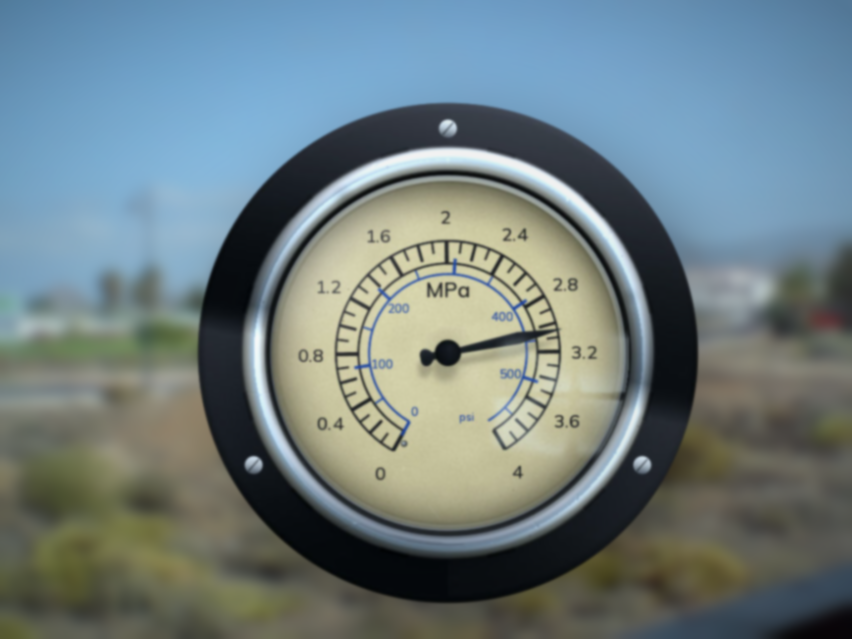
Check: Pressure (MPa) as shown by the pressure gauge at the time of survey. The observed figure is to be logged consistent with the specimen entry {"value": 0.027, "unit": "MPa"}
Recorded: {"value": 3.05, "unit": "MPa"}
